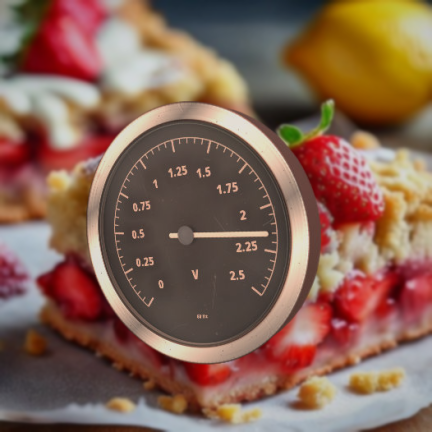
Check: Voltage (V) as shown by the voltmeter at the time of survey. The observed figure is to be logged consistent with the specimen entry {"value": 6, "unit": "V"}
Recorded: {"value": 2.15, "unit": "V"}
